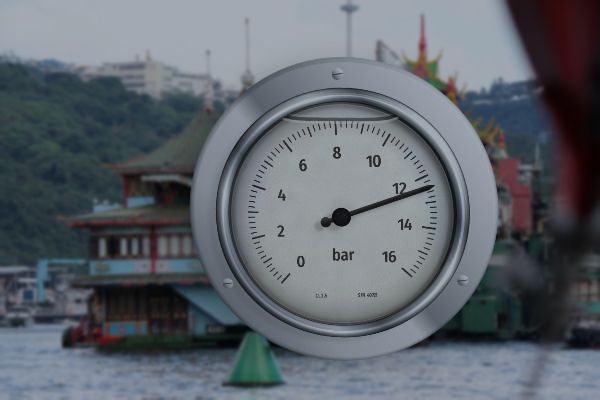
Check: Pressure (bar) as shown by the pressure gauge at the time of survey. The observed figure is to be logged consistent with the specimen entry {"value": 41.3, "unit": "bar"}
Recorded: {"value": 12.4, "unit": "bar"}
